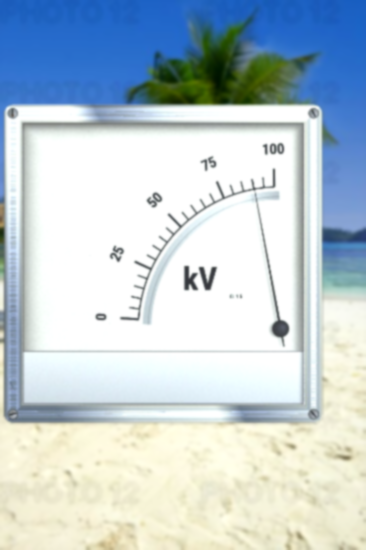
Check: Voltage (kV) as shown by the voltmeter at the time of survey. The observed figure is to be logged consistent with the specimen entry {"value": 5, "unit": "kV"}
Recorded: {"value": 90, "unit": "kV"}
